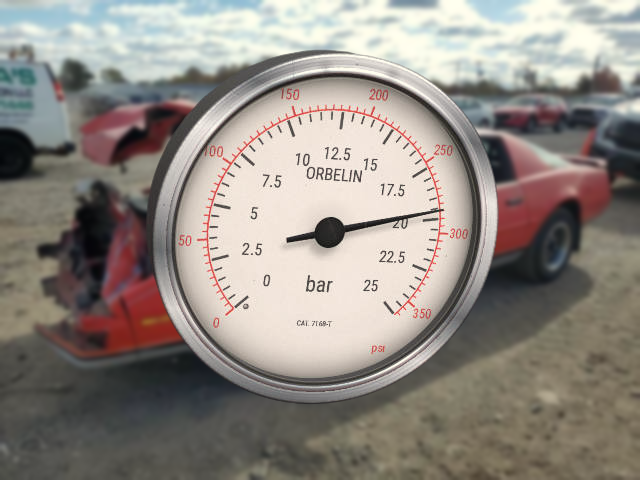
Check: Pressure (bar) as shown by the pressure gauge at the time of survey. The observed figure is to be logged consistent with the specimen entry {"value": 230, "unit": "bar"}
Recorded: {"value": 19.5, "unit": "bar"}
